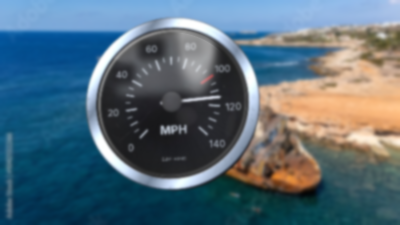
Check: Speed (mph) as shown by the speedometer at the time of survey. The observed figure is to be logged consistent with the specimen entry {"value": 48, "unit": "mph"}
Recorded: {"value": 115, "unit": "mph"}
